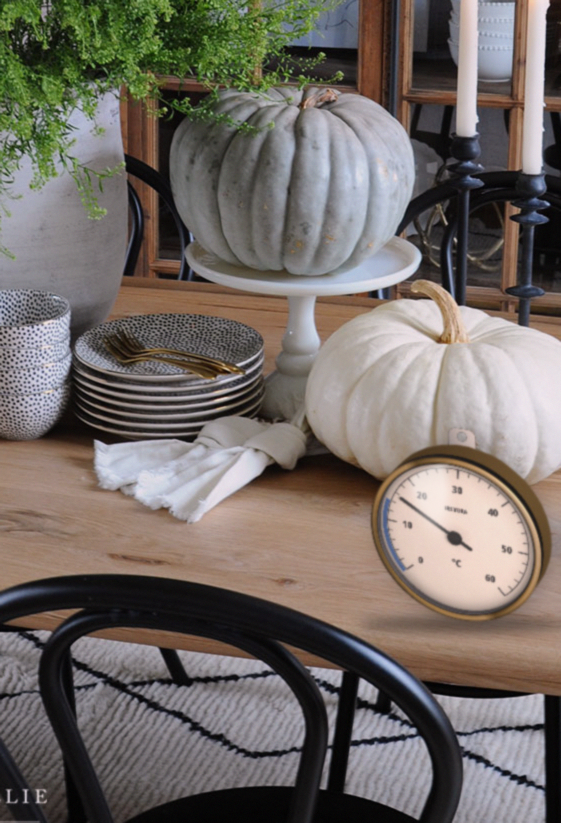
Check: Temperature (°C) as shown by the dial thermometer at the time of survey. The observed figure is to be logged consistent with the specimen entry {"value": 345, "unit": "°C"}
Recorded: {"value": 16, "unit": "°C"}
